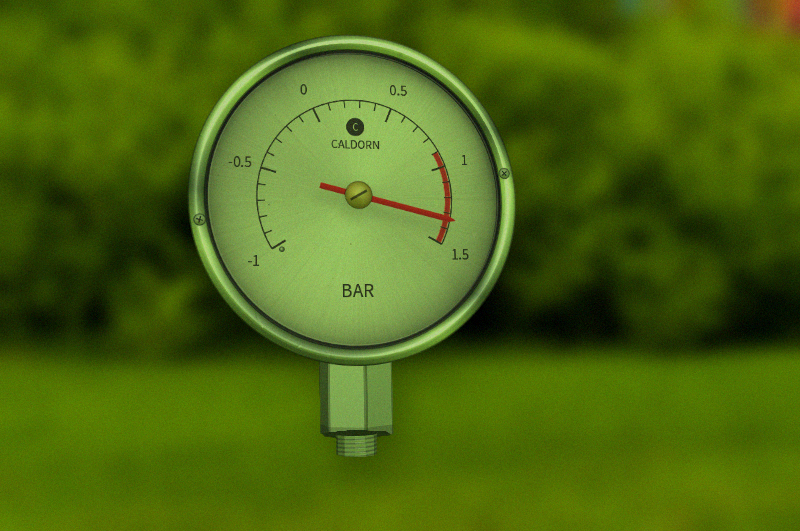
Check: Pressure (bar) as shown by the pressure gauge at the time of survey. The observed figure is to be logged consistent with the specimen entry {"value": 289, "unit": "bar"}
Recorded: {"value": 1.35, "unit": "bar"}
